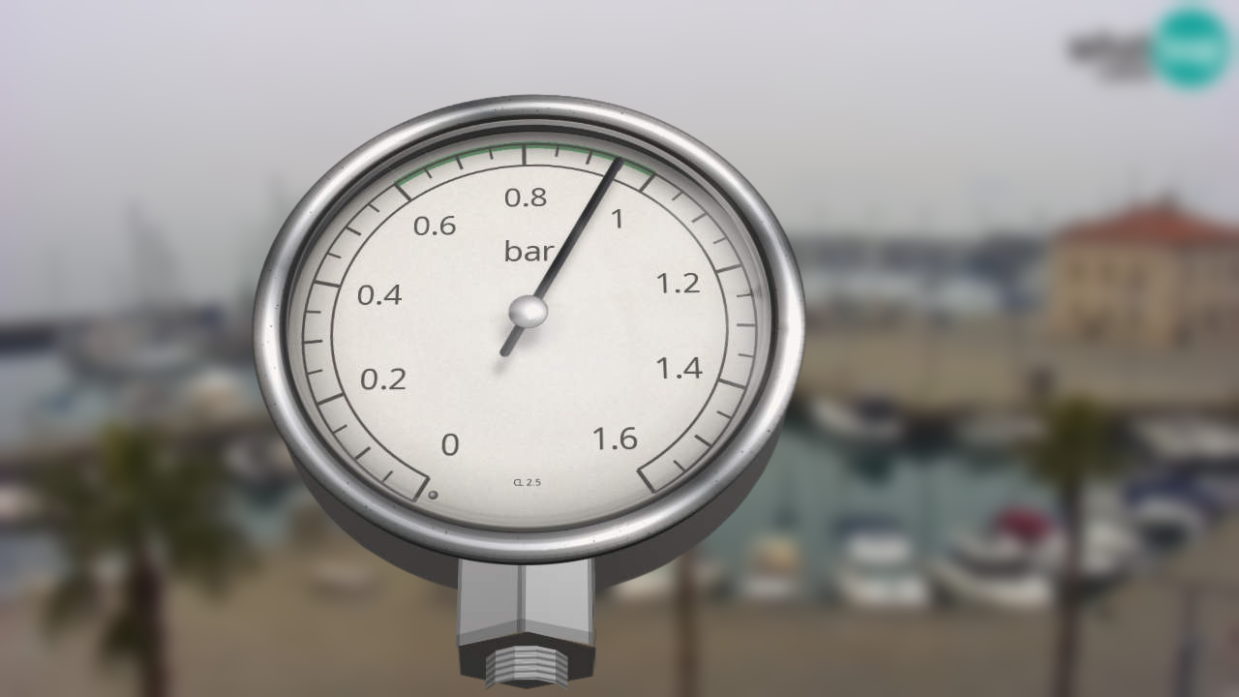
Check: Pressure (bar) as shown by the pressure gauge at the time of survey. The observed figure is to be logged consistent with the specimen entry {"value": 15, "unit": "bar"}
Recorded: {"value": 0.95, "unit": "bar"}
